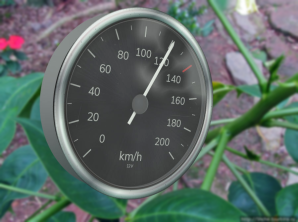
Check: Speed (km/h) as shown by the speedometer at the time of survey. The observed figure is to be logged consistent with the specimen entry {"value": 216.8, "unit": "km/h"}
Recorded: {"value": 120, "unit": "km/h"}
